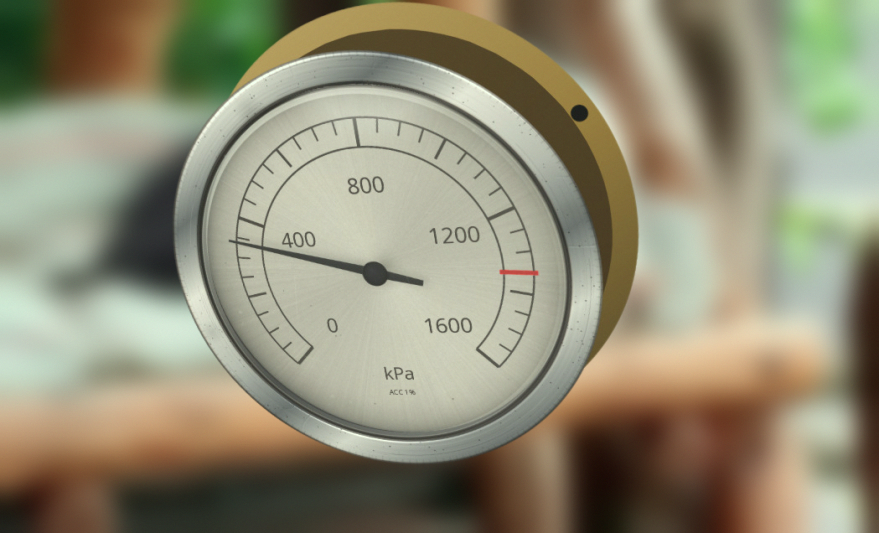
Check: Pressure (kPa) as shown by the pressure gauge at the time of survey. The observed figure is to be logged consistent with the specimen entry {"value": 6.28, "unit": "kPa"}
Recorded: {"value": 350, "unit": "kPa"}
